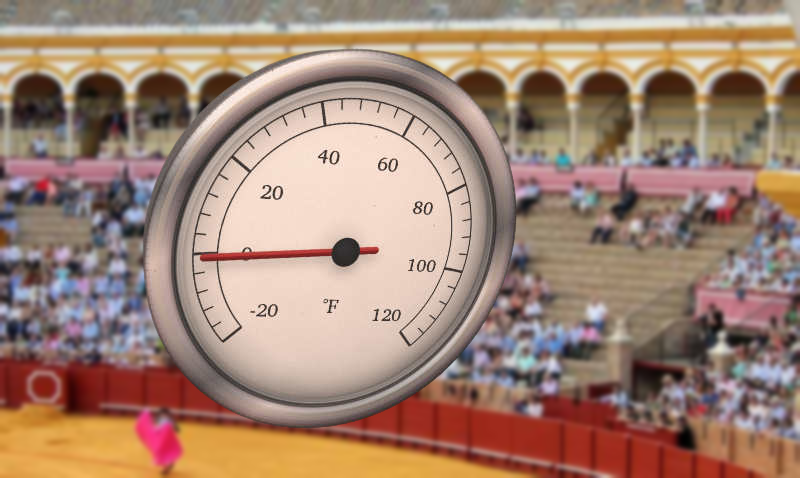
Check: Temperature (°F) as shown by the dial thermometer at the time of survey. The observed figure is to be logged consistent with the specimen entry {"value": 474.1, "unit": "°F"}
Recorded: {"value": 0, "unit": "°F"}
